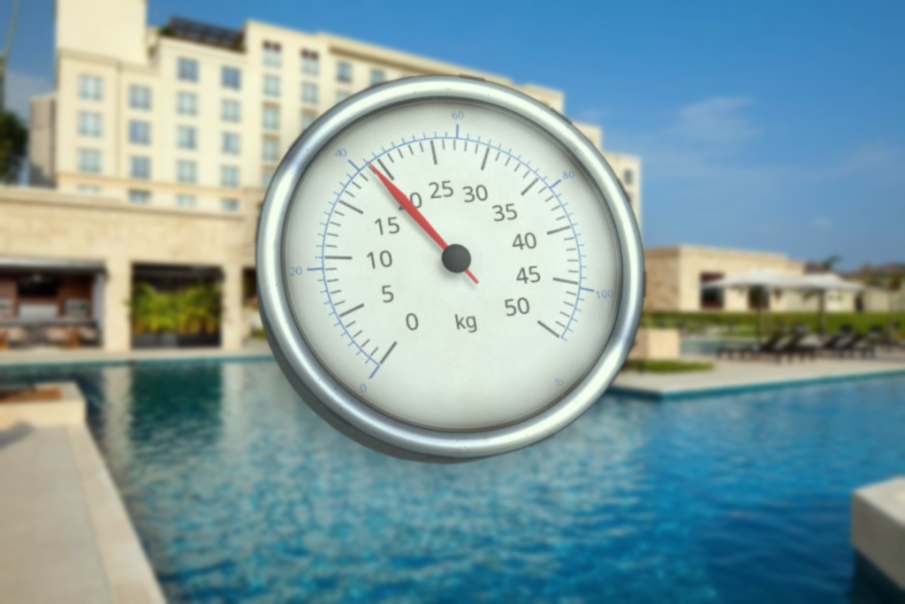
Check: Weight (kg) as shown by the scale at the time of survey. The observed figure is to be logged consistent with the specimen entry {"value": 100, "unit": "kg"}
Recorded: {"value": 19, "unit": "kg"}
